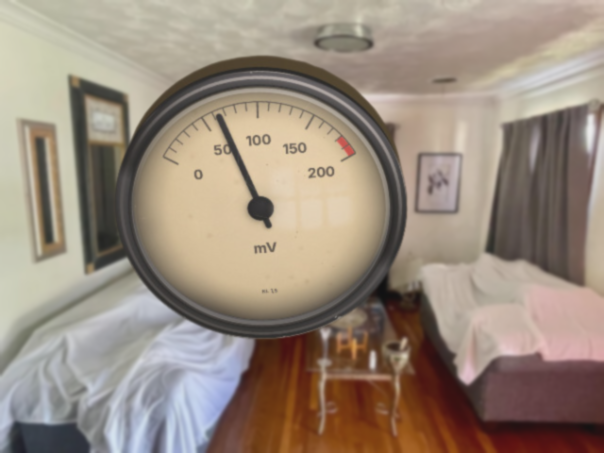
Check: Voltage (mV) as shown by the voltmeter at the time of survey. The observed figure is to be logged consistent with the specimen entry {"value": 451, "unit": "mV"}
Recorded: {"value": 65, "unit": "mV"}
